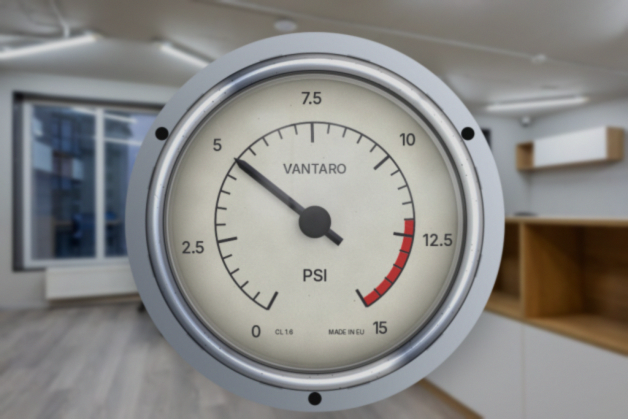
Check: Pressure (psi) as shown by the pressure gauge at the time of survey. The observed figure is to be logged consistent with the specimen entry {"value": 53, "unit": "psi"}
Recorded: {"value": 5, "unit": "psi"}
